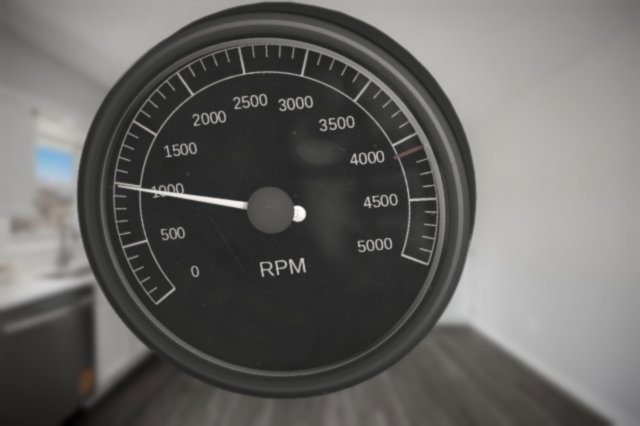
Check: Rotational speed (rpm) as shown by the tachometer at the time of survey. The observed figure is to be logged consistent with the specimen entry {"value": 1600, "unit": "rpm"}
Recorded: {"value": 1000, "unit": "rpm"}
